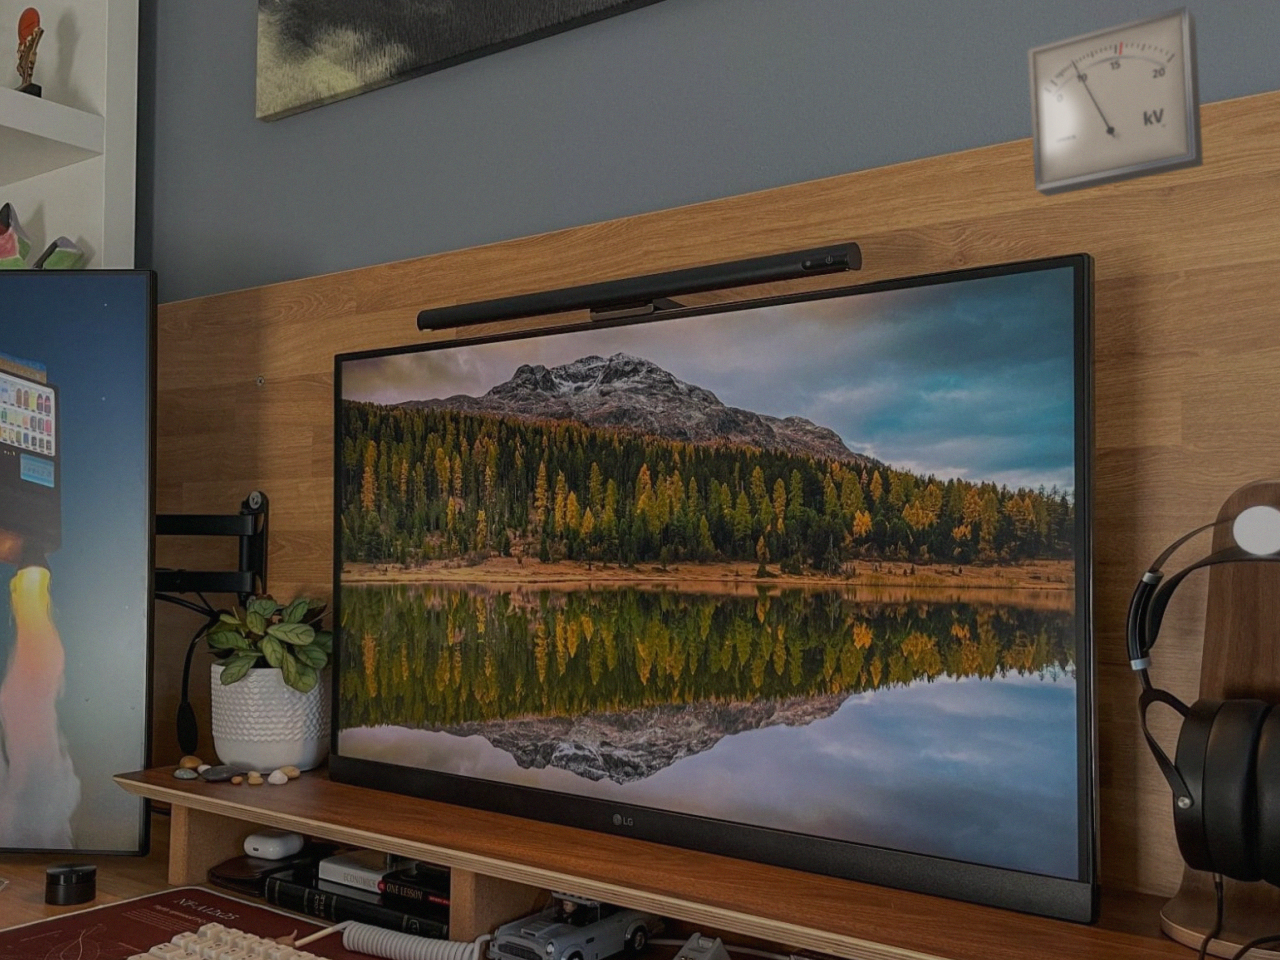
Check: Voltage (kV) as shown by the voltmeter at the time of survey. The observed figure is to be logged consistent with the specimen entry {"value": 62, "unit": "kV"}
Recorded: {"value": 10, "unit": "kV"}
